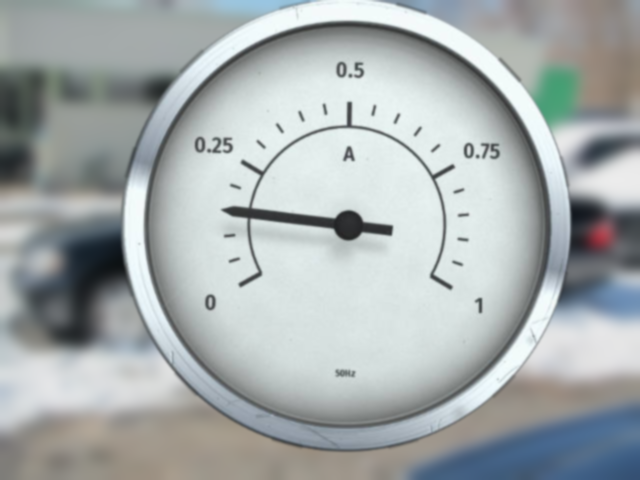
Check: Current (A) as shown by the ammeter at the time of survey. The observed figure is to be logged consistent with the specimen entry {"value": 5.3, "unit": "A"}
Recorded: {"value": 0.15, "unit": "A"}
